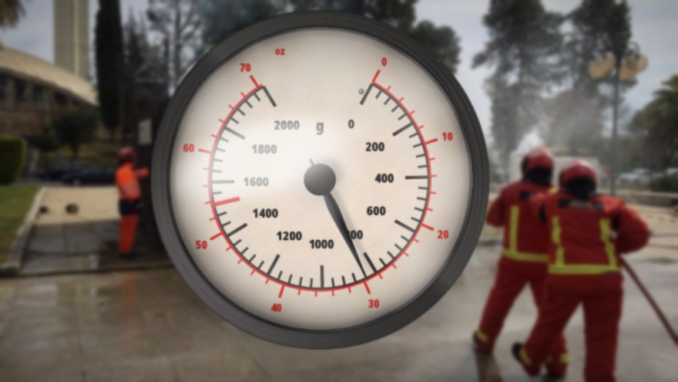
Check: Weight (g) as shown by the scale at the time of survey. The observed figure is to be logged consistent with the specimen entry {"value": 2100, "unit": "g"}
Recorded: {"value": 840, "unit": "g"}
